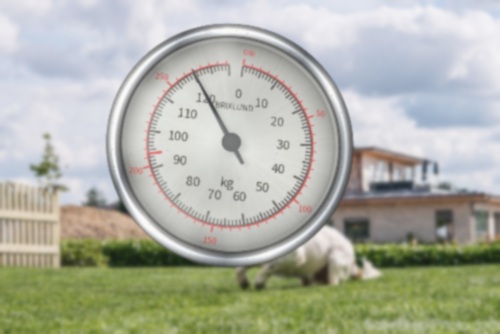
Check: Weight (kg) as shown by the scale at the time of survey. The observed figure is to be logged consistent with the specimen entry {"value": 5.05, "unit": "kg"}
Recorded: {"value": 120, "unit": "kg"}
